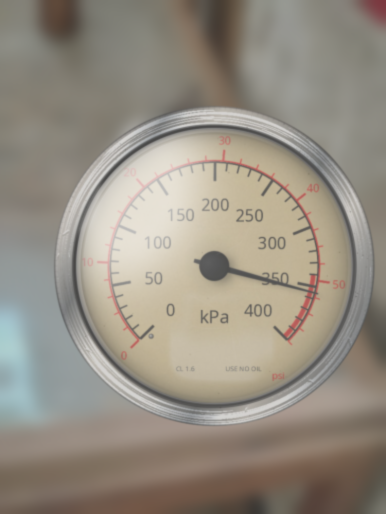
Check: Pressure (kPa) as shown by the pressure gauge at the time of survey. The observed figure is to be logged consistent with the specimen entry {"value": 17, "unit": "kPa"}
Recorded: {"value": 355, "unit": "kPa"}
